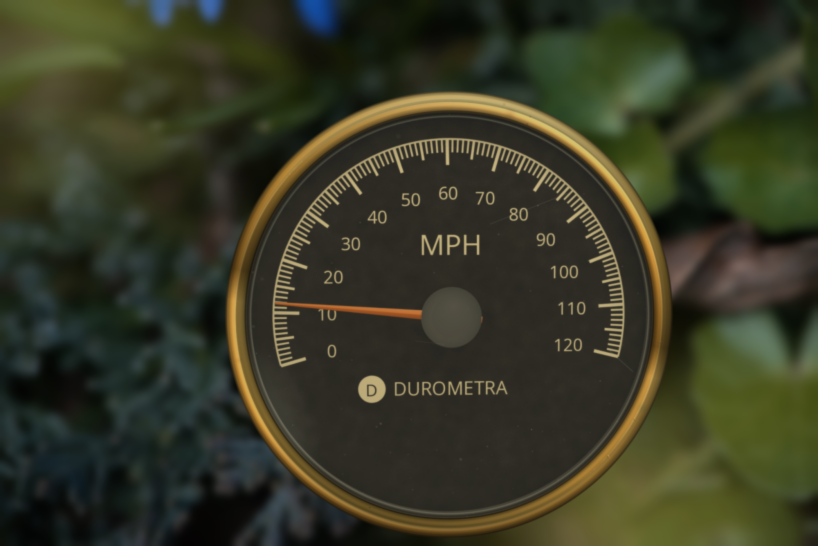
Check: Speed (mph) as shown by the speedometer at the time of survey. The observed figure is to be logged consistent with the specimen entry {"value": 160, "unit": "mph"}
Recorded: {"value": 12, "unit": "mph"}
